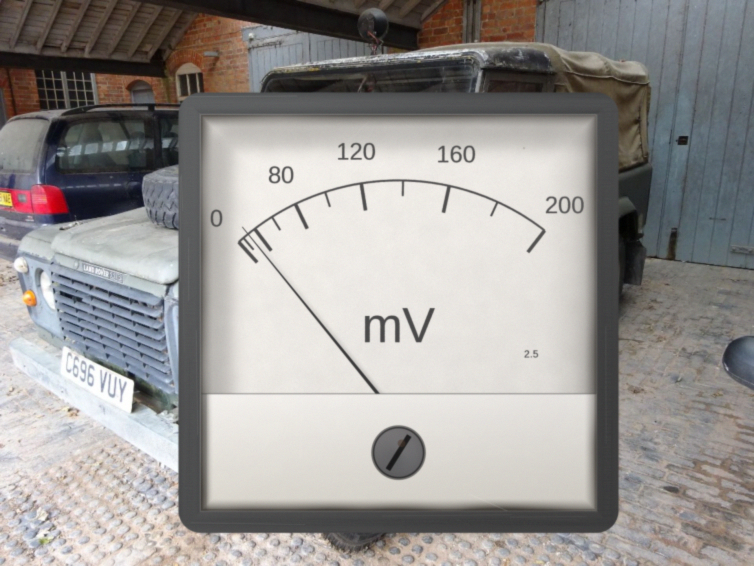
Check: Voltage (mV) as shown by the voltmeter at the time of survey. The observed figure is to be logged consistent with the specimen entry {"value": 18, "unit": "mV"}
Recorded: {"value": 30, "unit": "mV"}
